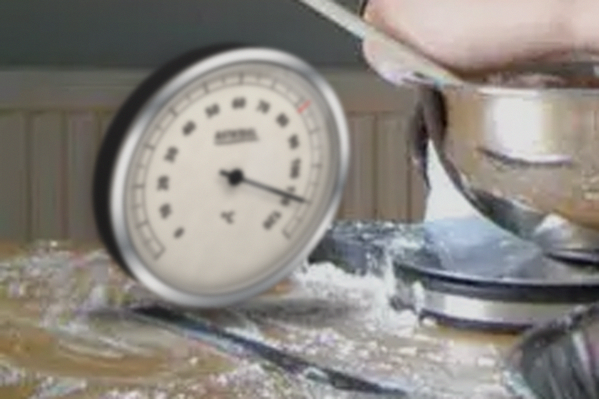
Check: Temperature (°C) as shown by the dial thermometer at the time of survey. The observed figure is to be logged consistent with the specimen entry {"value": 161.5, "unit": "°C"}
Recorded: {"value": 110, "unit": "°C"}
